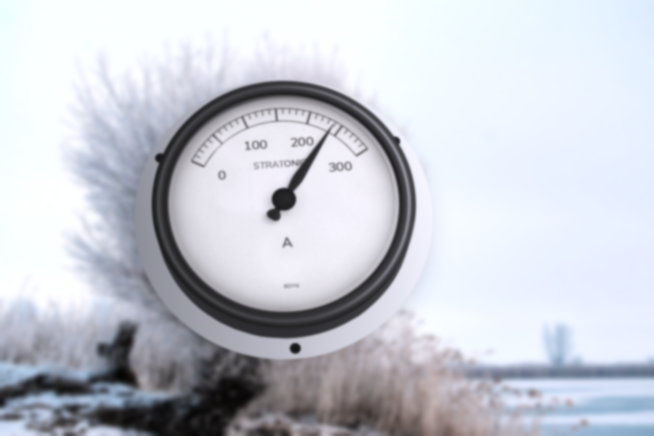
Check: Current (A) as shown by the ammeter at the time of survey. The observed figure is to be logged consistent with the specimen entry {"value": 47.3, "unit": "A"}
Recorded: {"value": 240, "unit": "A"}
